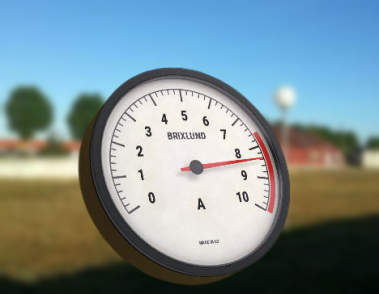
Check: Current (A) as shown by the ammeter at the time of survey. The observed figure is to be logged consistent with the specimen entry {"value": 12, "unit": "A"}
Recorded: {"value": 8.4, "unit": "A"}
